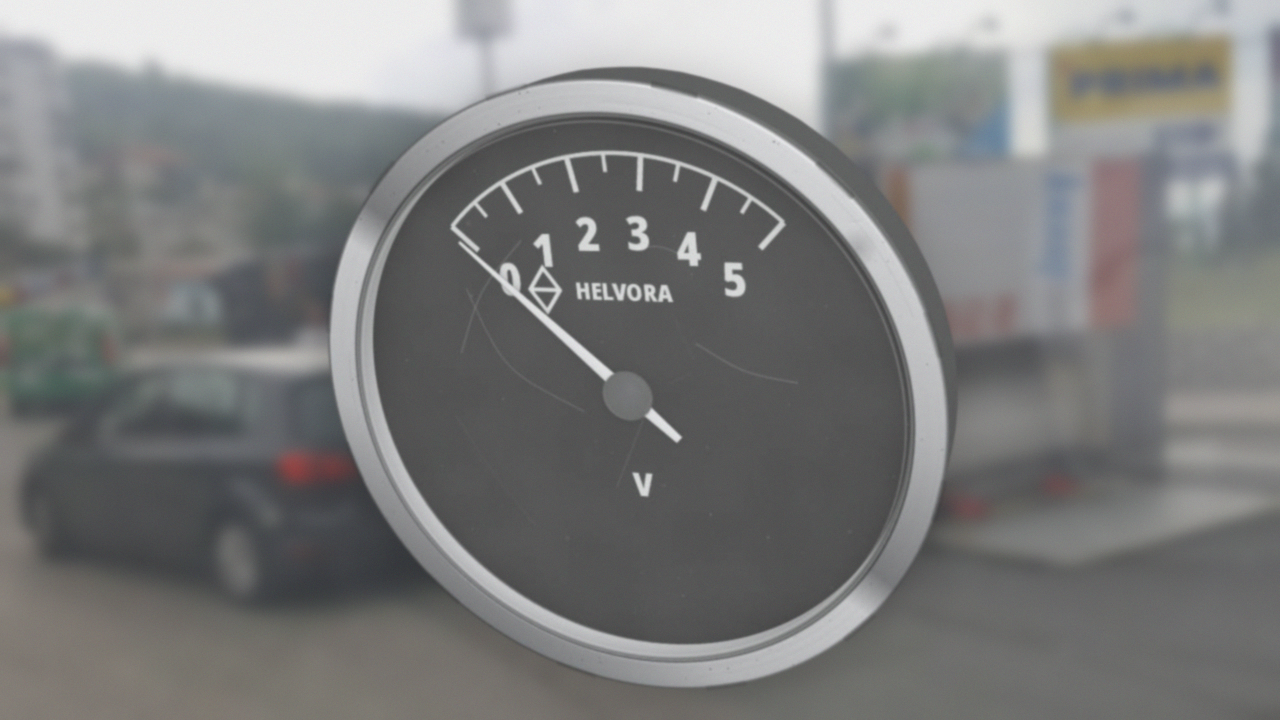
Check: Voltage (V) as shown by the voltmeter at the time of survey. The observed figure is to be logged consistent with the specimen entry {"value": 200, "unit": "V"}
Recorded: {"value": 0, "unit": "V"}
